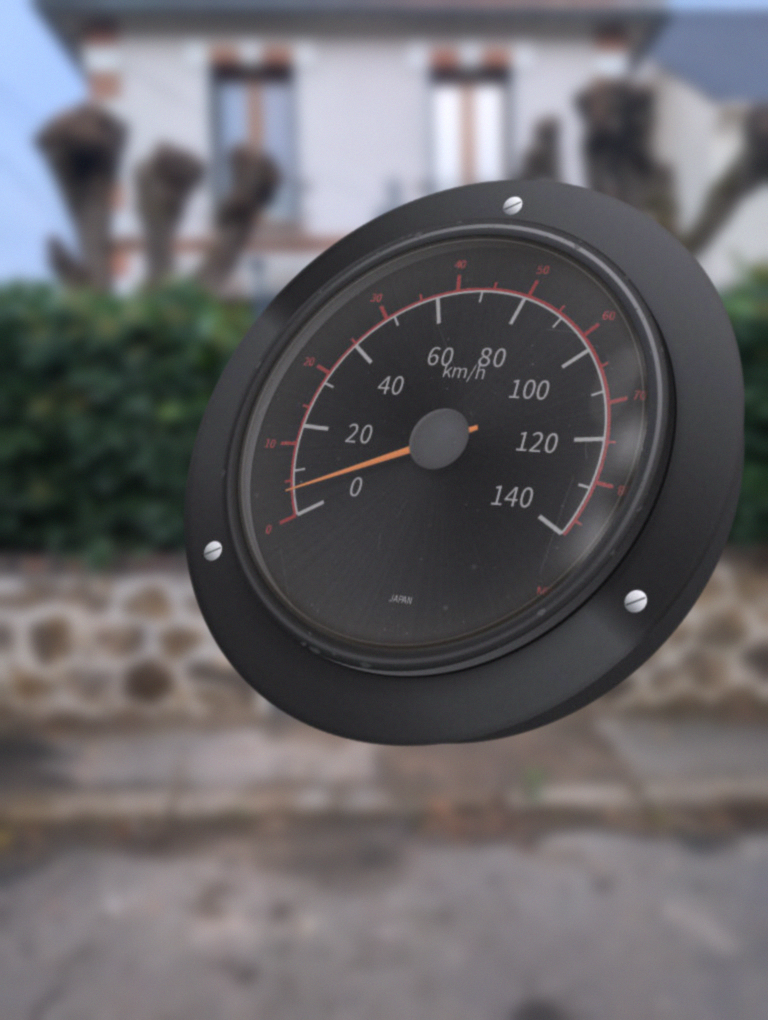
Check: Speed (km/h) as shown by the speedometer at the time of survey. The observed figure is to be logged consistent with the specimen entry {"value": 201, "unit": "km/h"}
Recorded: {"value": 5, "unit": "km/h"}
